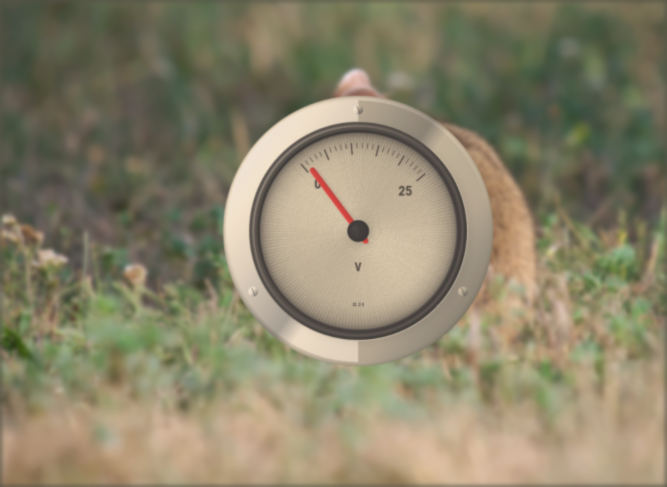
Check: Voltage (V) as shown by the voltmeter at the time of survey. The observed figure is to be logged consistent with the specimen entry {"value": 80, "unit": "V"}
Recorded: {"value": 1, "unit": "V"}
